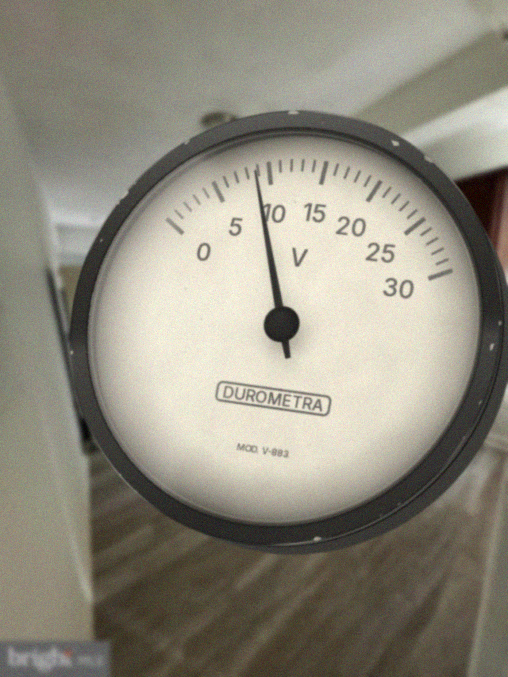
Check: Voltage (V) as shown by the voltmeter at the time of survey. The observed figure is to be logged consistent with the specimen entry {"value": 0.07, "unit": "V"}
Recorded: {"value": 9, "unit": "V"}
